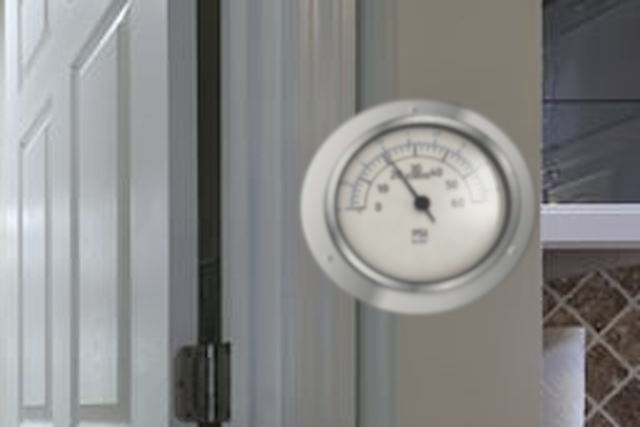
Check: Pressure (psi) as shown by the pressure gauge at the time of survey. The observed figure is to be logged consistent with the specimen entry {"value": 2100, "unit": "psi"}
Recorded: {"value": 20, "unit": "psi"}
